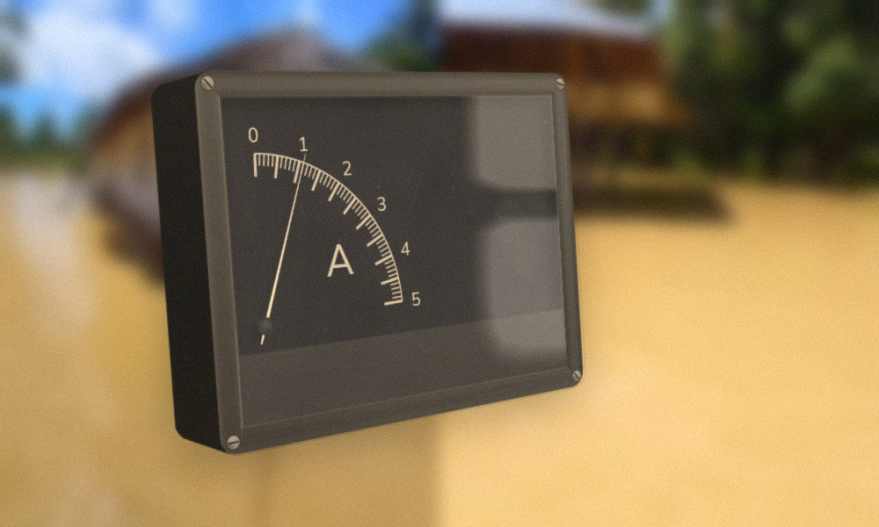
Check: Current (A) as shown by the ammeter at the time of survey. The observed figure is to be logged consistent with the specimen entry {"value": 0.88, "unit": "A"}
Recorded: {"value": 1, "unit": "A"}
